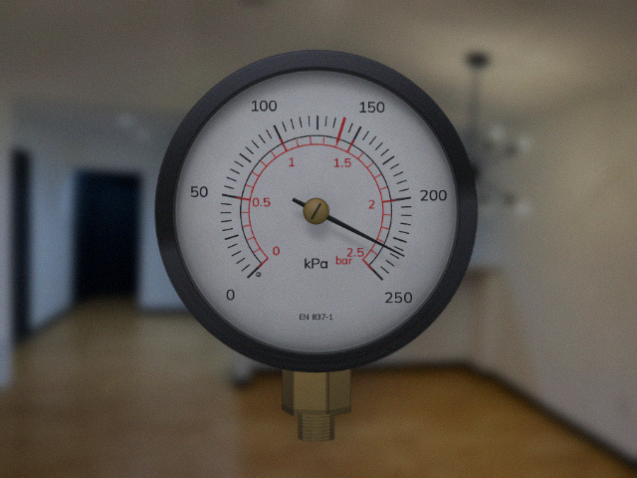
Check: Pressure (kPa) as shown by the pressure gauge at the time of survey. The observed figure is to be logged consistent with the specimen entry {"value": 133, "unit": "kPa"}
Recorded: {"value": 232.5, "unit": "kPa"}
